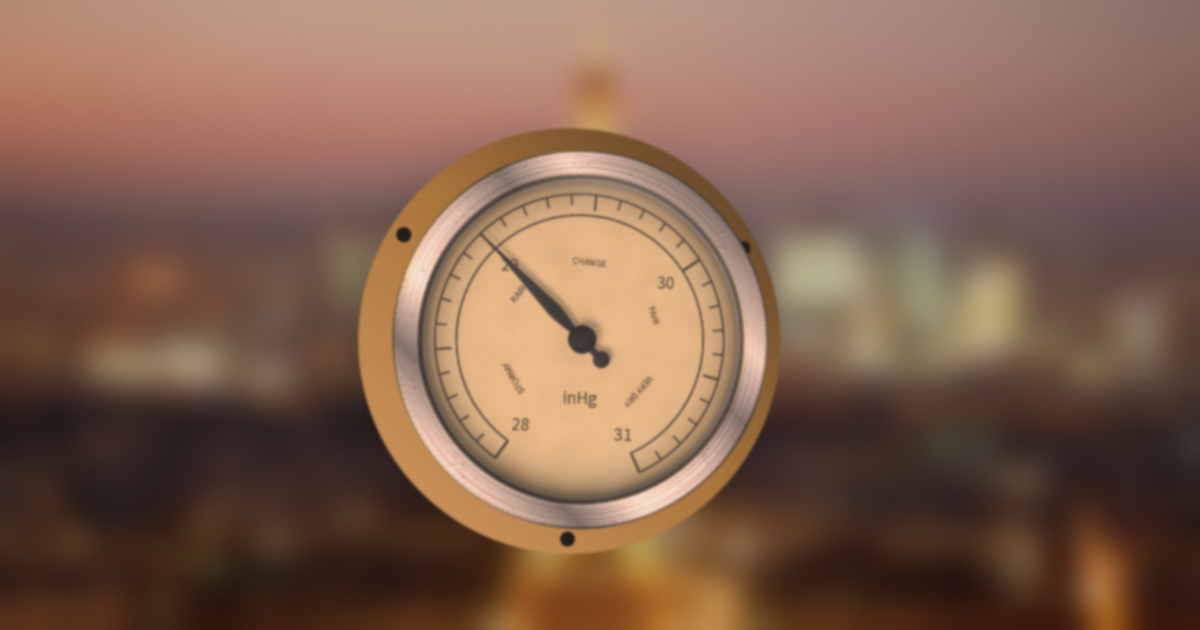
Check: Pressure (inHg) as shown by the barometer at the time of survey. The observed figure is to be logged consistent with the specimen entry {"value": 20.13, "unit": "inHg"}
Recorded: {"value": 29, "unit": "inHg"}
